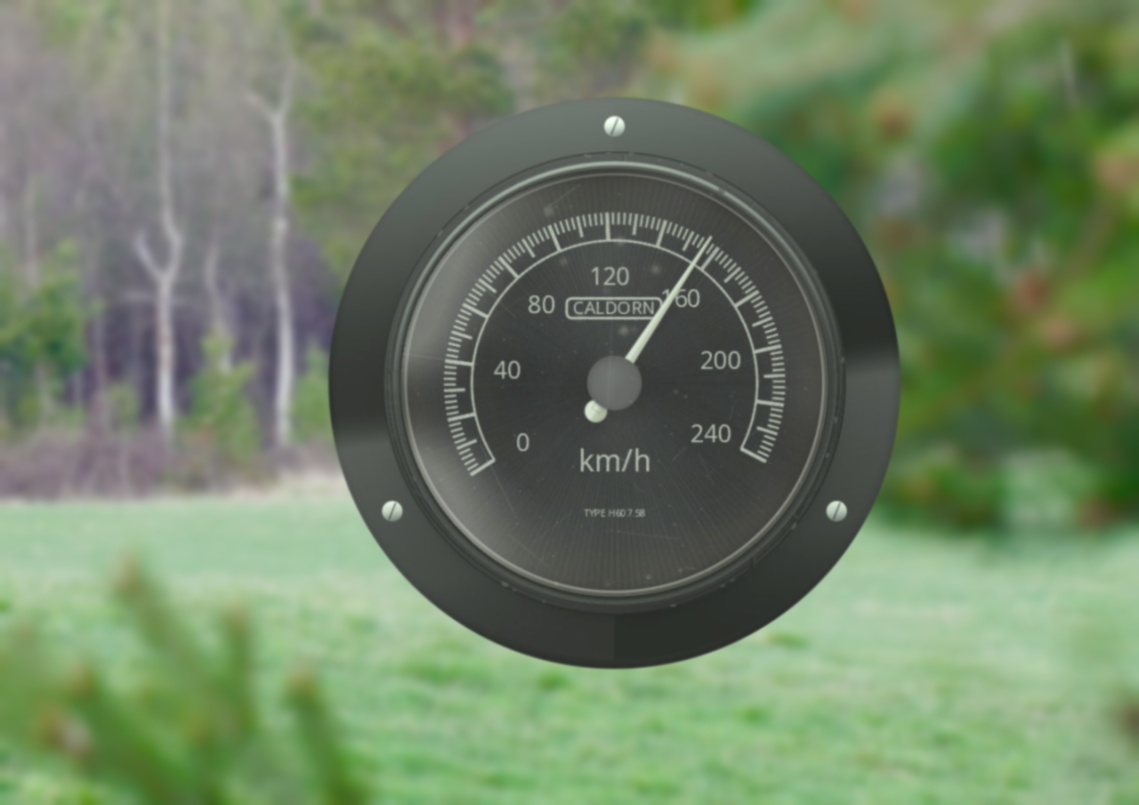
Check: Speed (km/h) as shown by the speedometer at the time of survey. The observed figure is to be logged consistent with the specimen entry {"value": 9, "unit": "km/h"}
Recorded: {"value": 156, "unit": "km/h"}
